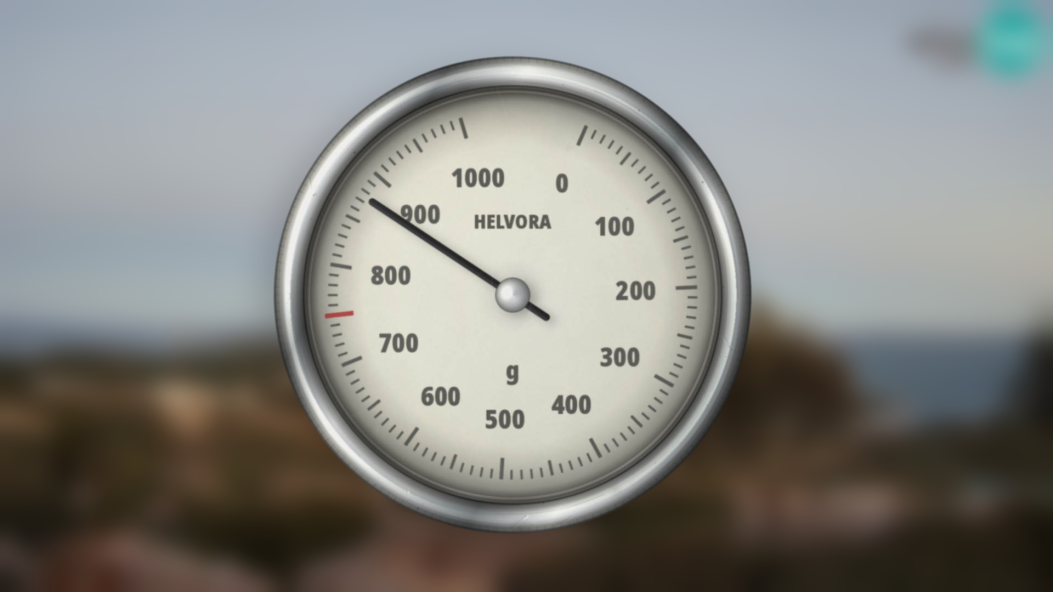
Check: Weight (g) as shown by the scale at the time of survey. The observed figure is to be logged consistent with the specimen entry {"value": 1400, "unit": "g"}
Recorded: {"value": 875, "unit": "g"}
